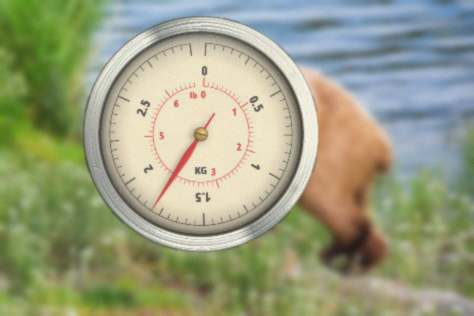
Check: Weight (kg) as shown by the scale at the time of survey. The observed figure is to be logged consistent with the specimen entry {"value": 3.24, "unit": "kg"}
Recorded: {"value": 1.8, "unit": "kg"}
